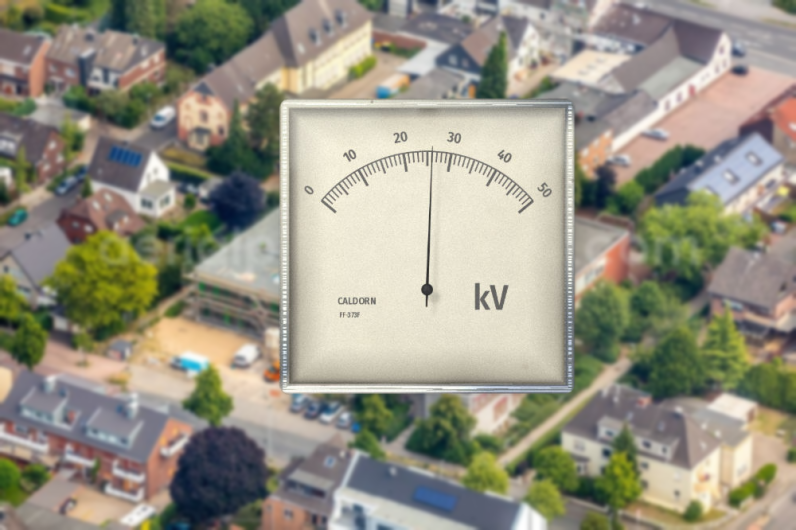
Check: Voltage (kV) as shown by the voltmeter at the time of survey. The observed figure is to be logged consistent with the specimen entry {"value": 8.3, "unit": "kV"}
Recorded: {"value": 26, "unit": "kV"}
